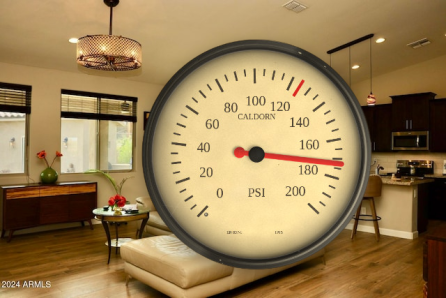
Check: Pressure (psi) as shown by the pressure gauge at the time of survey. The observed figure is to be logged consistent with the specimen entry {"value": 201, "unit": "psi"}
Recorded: {"value": 172.5, "unit": "psi"}
